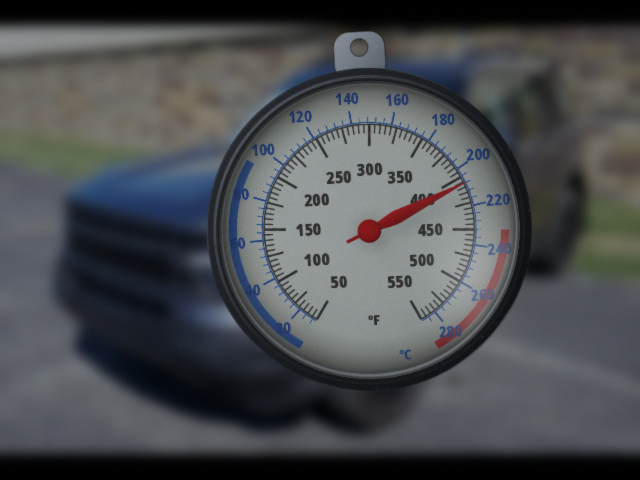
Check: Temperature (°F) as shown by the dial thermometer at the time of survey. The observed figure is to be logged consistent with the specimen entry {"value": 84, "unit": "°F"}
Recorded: {"value": 405, "unit": "°F"}
